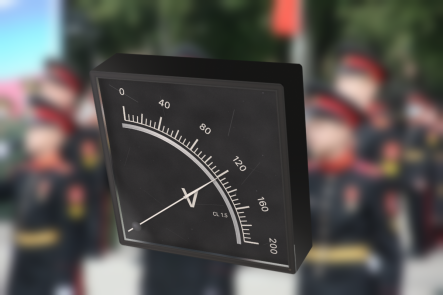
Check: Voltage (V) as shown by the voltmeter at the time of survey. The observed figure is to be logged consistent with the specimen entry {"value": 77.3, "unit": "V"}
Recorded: {"value": 120, "unit": "V"}
